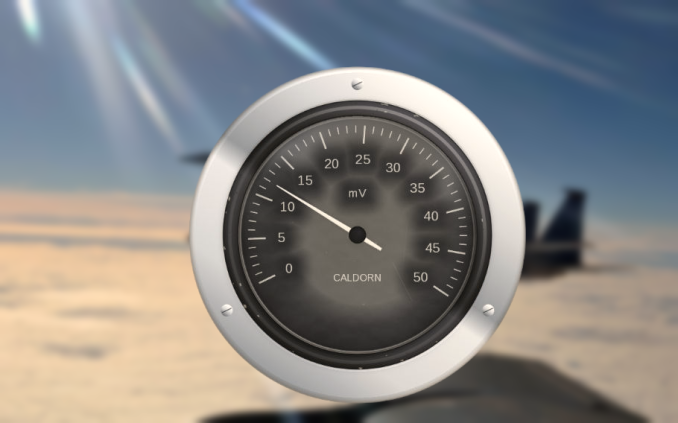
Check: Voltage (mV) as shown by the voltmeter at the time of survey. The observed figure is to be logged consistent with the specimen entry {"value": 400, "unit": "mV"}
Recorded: {"value": 12, "unit": "mV"}
